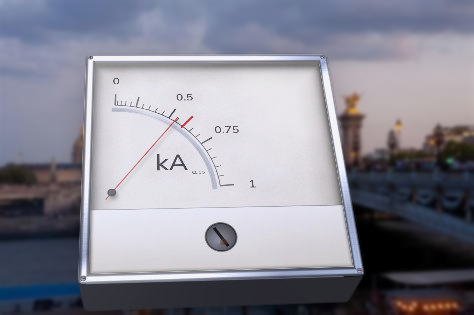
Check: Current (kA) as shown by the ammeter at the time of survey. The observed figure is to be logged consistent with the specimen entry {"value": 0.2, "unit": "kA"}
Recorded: {"value": 0.55, "unit": "kA"}
